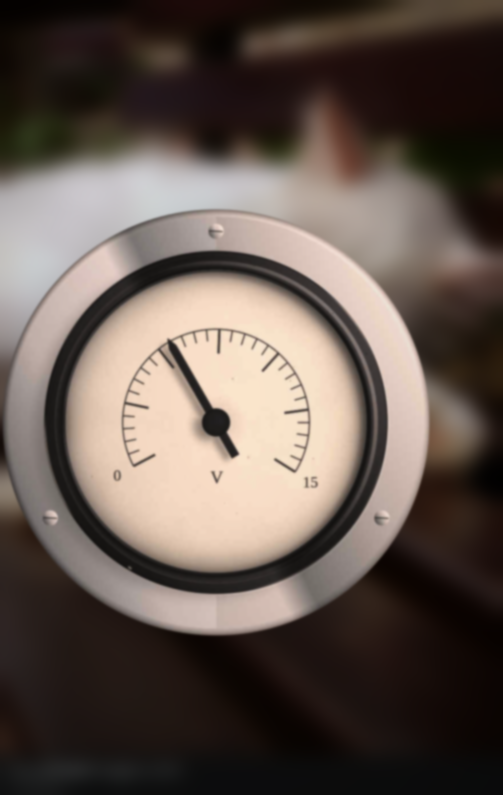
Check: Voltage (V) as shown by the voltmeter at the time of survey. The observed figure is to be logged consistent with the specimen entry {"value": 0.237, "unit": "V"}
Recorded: {"value": 5.5, "unit": "V"}
